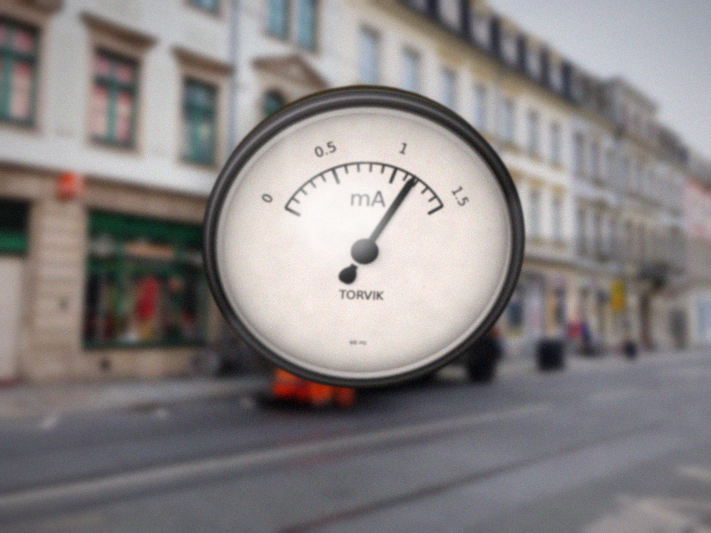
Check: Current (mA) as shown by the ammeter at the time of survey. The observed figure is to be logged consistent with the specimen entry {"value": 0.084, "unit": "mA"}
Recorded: {"value": 1.15, "unit": "mA"}
